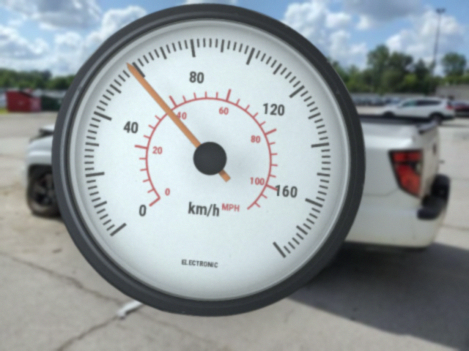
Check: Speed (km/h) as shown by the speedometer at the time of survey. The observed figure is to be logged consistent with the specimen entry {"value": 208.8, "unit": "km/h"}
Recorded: {"value": 58, "unit": "km/h"}
